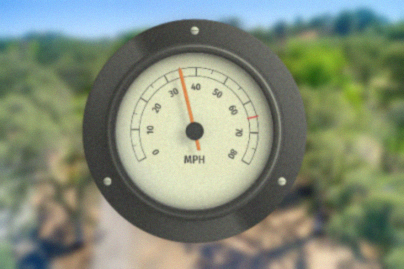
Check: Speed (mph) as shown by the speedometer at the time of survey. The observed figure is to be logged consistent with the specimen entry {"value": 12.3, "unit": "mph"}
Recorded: {"value": 35, "unit": "mph"}
